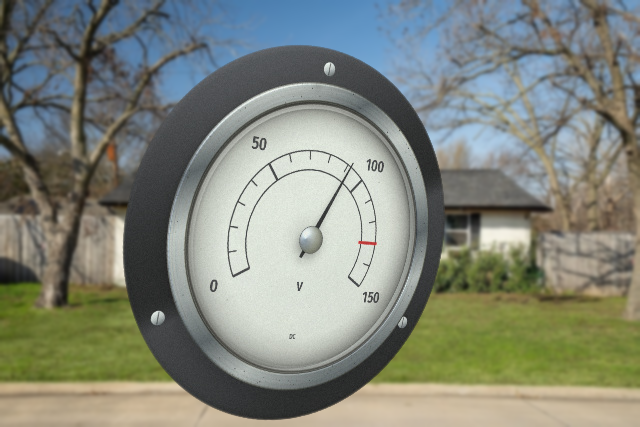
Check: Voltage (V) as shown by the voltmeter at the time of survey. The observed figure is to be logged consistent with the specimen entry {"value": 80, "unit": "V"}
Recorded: {"value": 90, "unit": "V"}
